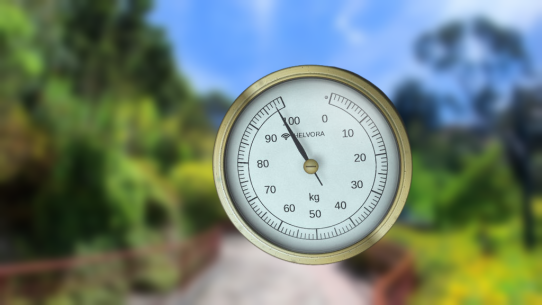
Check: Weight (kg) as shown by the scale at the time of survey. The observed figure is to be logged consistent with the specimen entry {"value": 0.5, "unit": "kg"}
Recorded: {"value": 98, "unit": "kg"}
